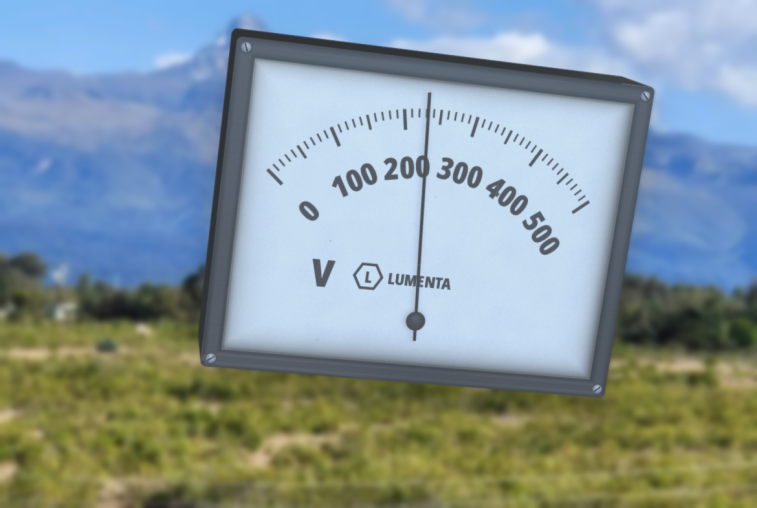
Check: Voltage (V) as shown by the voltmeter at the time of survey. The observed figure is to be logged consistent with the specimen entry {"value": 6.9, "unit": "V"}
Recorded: {"value": 230, "unit": "V"}
